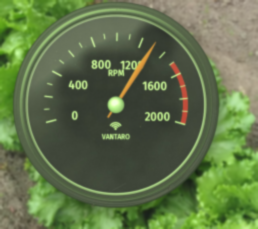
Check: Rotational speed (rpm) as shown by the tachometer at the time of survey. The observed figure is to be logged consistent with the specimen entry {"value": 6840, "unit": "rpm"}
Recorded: {"value": 1300, "unit": "rpm"}
